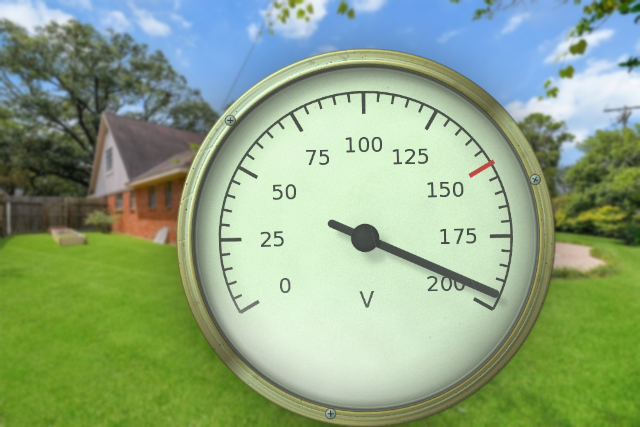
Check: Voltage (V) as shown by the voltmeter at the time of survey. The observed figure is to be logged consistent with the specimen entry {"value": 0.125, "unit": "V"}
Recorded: {"value": 195, "unit": "V"}
